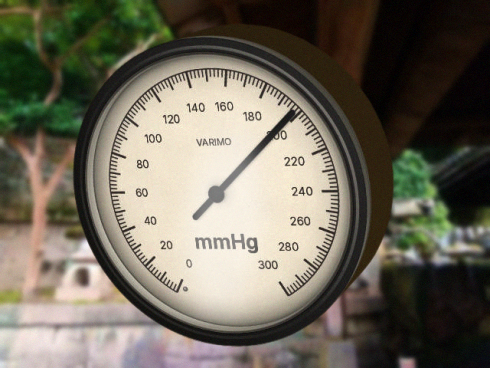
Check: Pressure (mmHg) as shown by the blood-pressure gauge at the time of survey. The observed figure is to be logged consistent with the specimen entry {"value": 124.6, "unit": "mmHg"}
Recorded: {"value": 198, "unit": "mmHg"}
